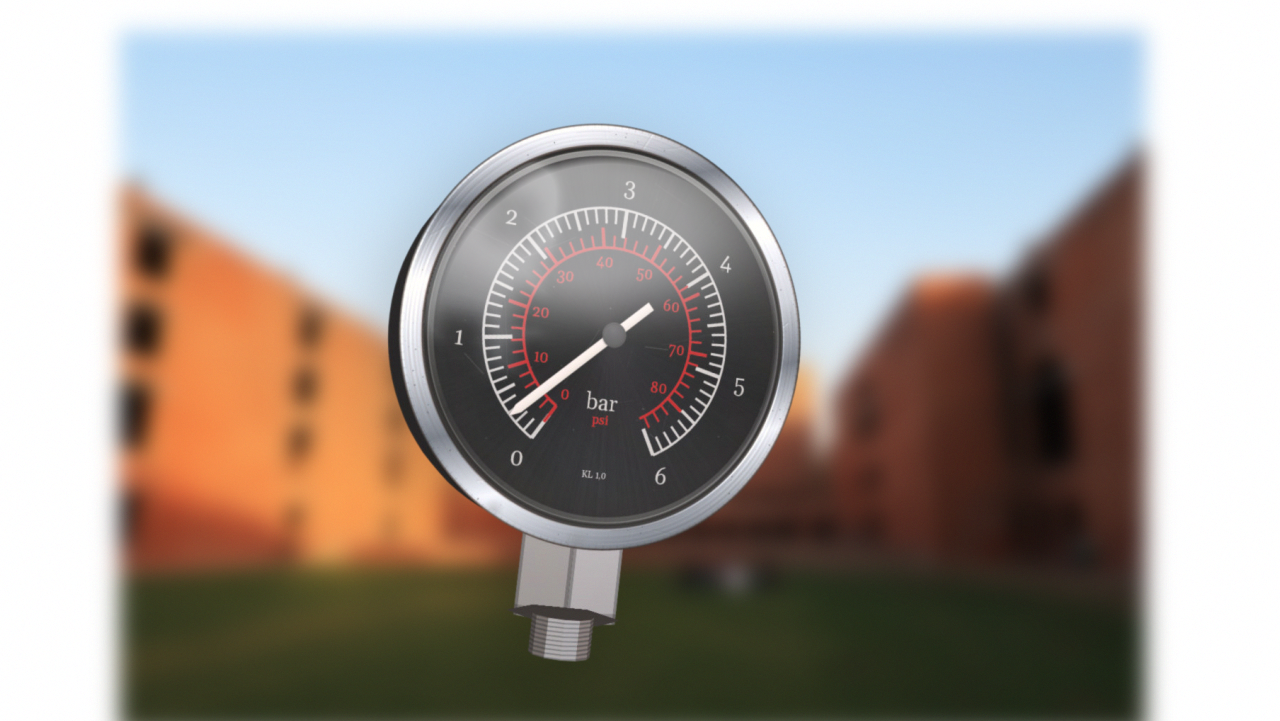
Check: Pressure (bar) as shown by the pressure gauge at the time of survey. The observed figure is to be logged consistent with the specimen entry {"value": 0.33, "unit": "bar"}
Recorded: {"value": 0.3, "unit": "bar"}
